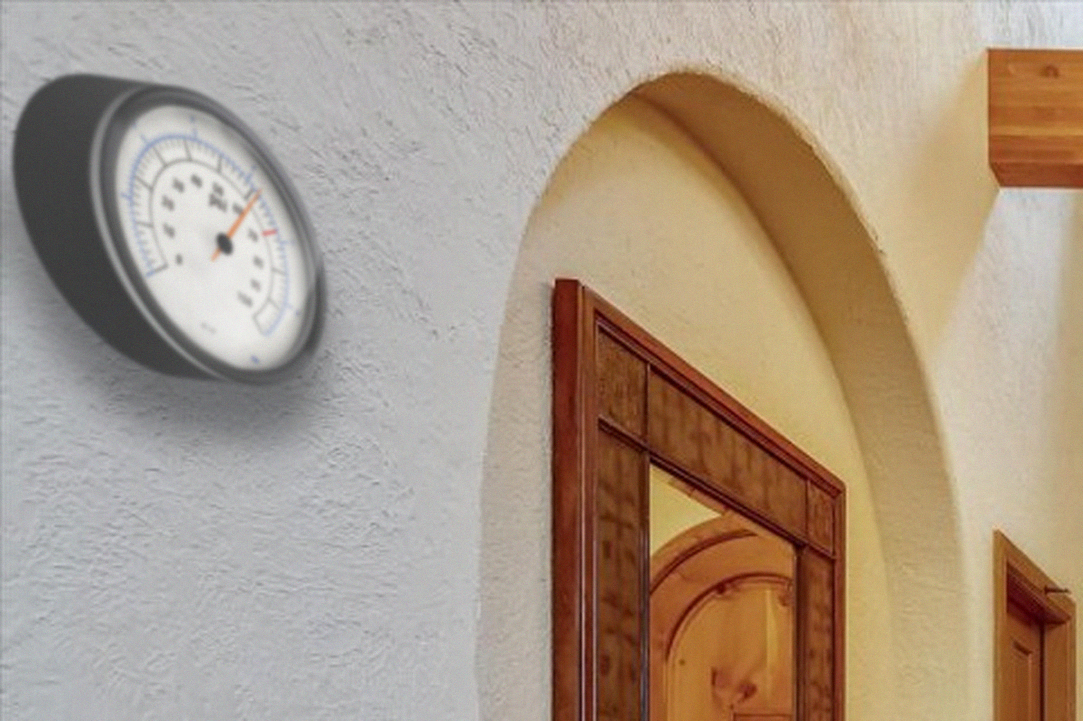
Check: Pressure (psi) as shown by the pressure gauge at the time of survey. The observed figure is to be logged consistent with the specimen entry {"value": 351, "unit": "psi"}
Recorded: {"value": 60, "unit": "psi"}
